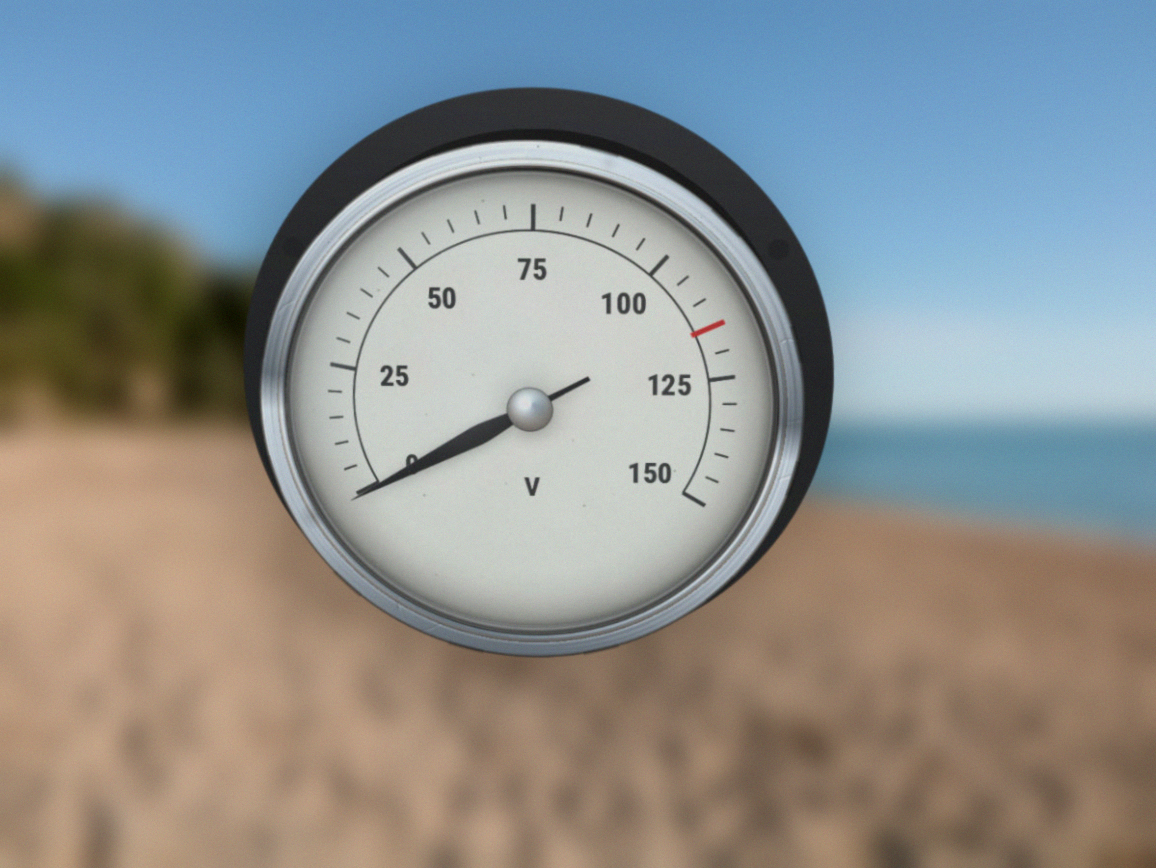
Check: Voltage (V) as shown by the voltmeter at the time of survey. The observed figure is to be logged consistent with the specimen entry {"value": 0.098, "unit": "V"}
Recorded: {"value": 0, "unit": "V"}
